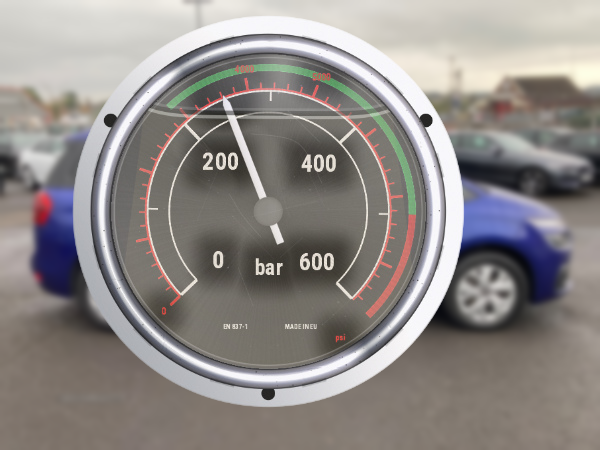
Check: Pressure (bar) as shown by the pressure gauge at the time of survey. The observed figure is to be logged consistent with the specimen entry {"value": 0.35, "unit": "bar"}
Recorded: {"value": 250, "unit": "bar"}
